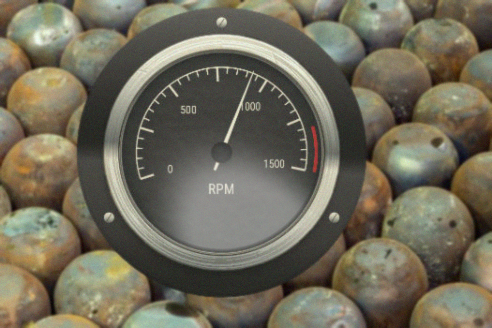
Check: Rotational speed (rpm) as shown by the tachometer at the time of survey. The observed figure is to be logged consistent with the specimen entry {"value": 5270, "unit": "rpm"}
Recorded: {"value": 925, "unit": "rpm"}
